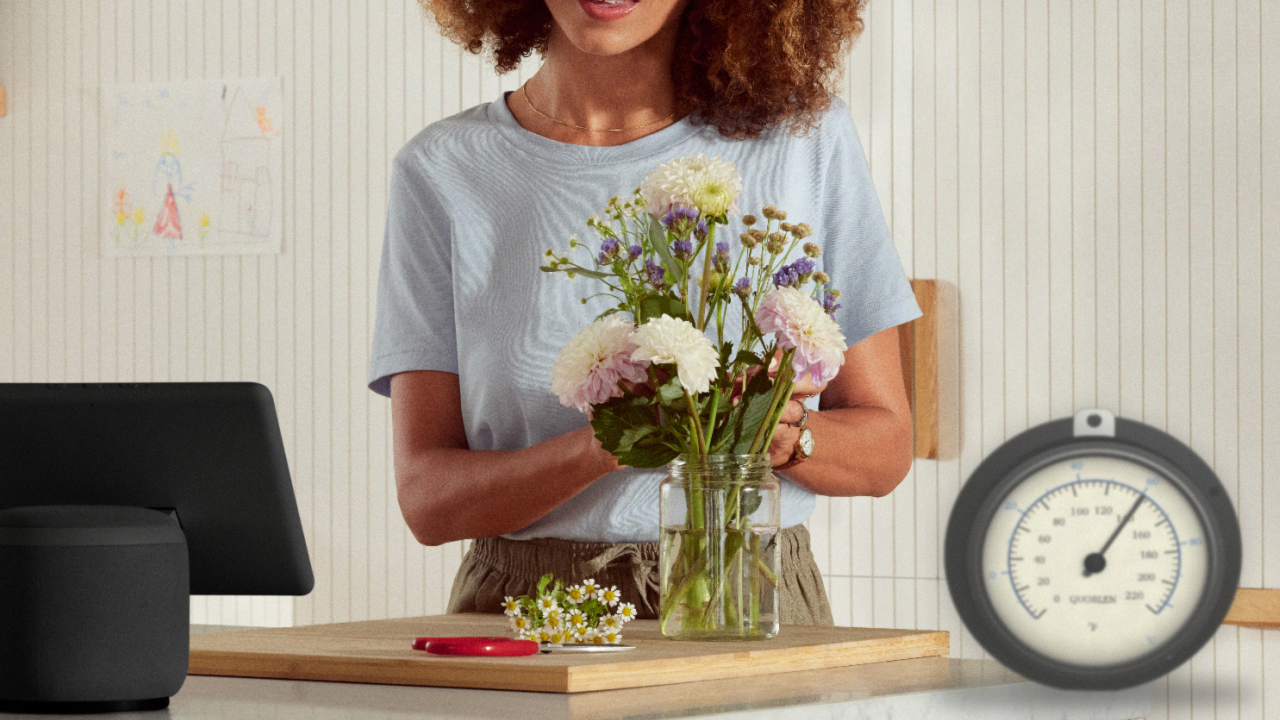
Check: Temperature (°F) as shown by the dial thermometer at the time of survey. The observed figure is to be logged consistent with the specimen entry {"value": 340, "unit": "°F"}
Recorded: {"value": 140, "unit": "°F"}
